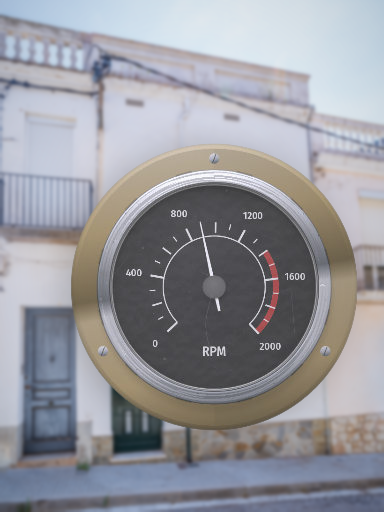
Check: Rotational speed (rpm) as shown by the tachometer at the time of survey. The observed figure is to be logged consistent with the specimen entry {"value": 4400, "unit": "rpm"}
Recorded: {"value": 900, "unit": "rpm"}
